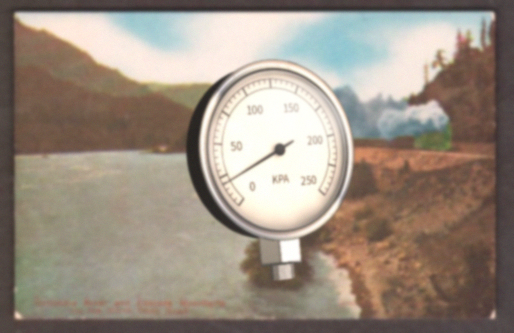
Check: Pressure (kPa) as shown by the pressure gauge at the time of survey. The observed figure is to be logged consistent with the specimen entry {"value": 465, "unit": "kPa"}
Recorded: {"value": 20, "unit": "kPa"}
